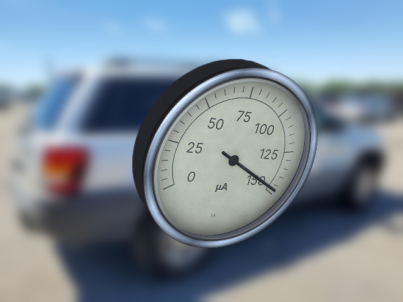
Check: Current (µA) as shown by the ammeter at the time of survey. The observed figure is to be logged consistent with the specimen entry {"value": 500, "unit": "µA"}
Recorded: {"value": 147.5, "unit": "µA"}
